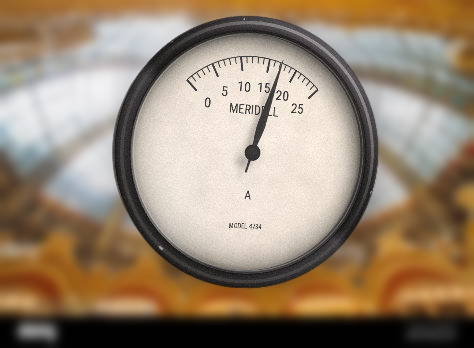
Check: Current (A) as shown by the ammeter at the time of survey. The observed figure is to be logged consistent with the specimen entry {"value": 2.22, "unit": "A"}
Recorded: {"value": 17, "unit": "A"}
